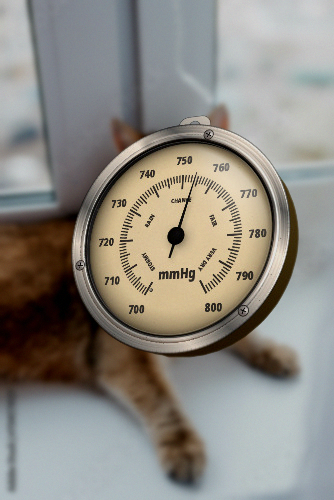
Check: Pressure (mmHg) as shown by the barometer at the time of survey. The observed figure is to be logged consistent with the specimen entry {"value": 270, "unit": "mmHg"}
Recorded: {"value": 755, "unit": "mmHg"}
